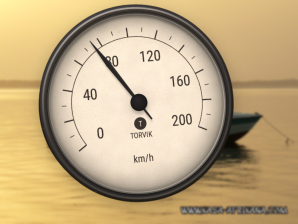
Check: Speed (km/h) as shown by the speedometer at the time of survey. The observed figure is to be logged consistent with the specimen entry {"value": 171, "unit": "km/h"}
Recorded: {"value": 75, "unit": "km/h"}
